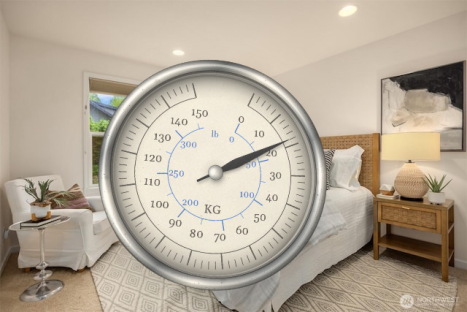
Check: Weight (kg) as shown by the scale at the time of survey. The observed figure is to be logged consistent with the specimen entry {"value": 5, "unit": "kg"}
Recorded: {"value": 18, "unit": "kg"}
